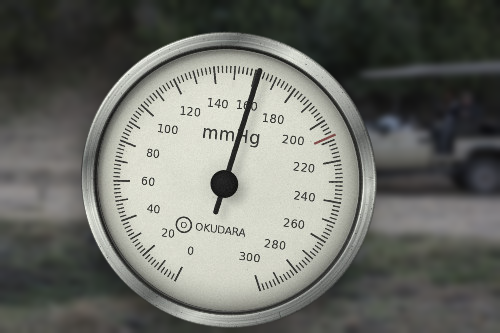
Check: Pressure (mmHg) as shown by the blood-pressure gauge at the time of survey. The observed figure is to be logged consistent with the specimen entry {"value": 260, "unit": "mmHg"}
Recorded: {"value": 162, "unit": "mmHg"}
